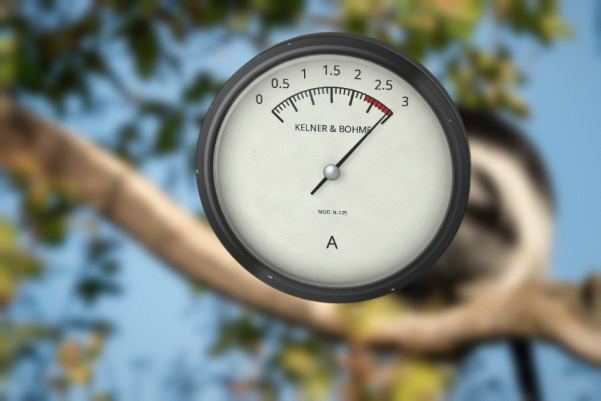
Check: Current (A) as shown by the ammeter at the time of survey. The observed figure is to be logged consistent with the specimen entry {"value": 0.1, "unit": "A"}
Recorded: {"value": 2.9, "unit": "A"}
